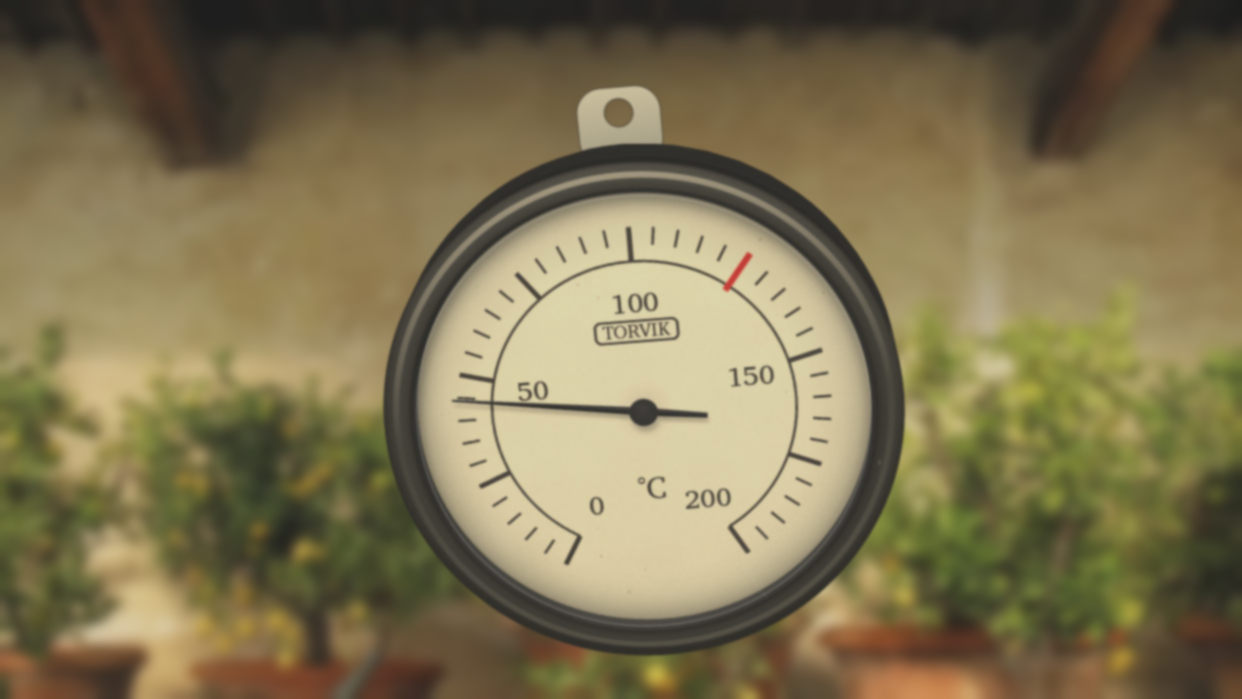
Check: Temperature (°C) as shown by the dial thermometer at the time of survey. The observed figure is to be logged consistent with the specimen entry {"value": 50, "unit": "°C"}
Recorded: {"value": 45, "unit": "°C"}
